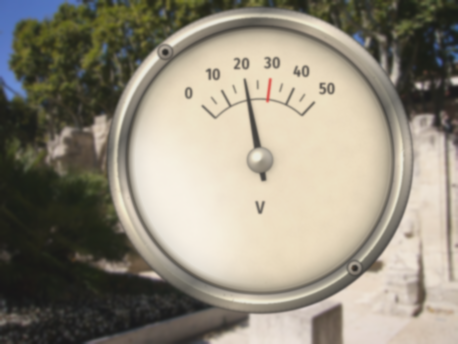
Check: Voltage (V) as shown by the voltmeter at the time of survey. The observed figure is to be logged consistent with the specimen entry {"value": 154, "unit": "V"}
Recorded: {"value": 20, "unit": "V"}
